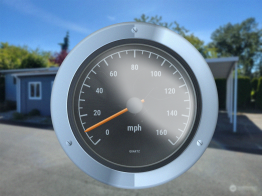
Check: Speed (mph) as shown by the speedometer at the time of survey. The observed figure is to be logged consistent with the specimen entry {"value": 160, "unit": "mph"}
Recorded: {"value": 10, "unit": "mph"}
